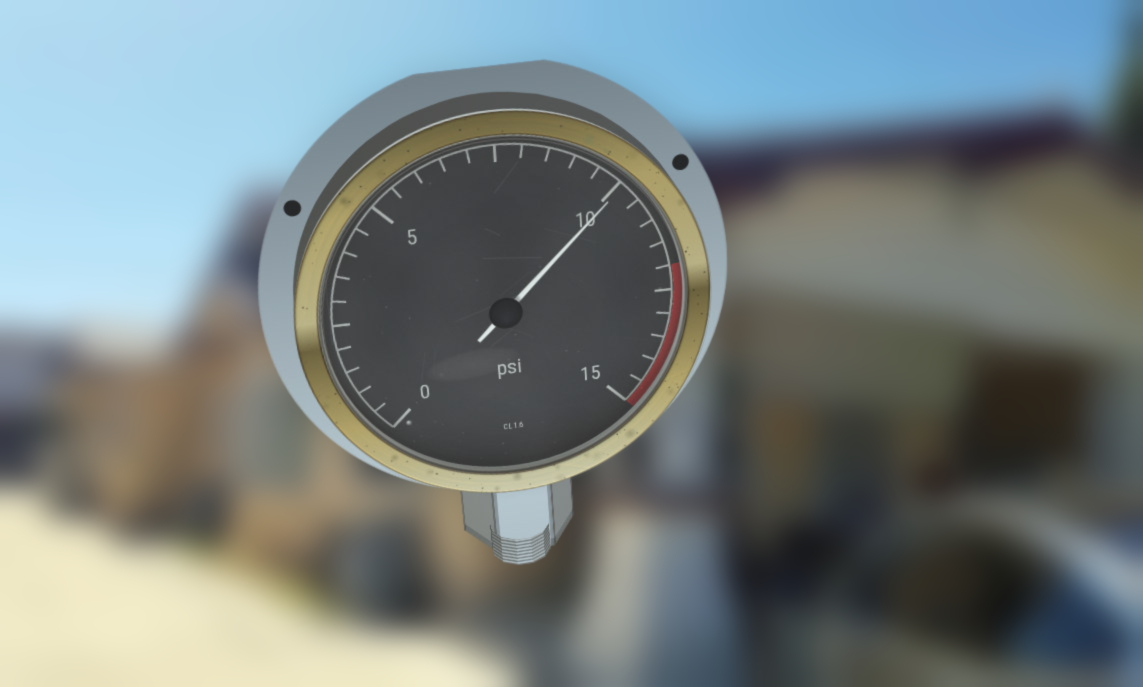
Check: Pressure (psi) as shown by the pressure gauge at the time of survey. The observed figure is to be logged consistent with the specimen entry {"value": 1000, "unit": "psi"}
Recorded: {"value": 10, "unit": "psi"}
